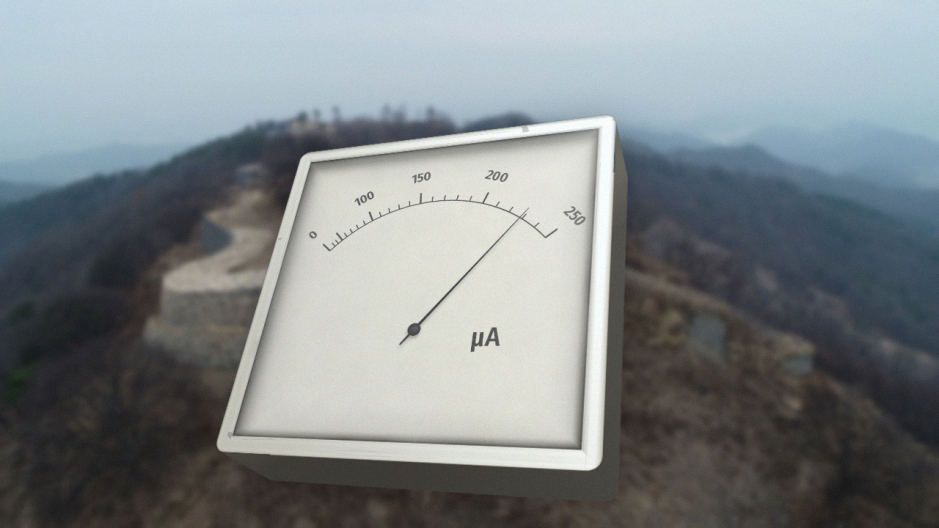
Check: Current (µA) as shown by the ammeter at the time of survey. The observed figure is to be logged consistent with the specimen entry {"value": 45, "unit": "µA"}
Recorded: {"value": 230, "unit": "µA"}
